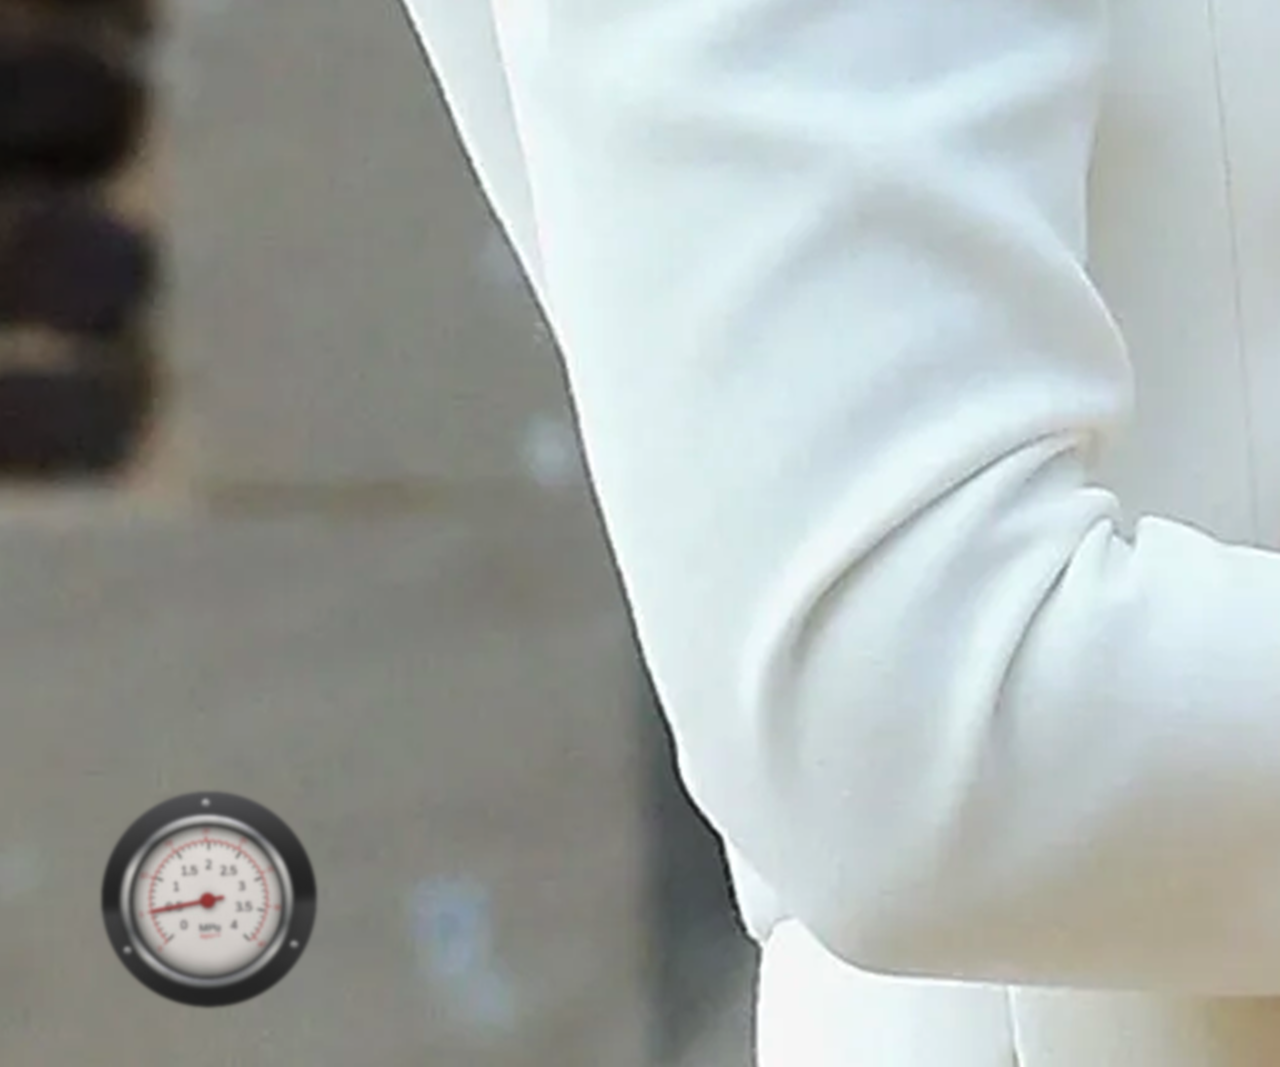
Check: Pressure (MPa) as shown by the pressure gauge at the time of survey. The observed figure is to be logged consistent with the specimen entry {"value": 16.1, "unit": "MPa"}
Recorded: {"value": 0.5, "unit": "MPa"}
